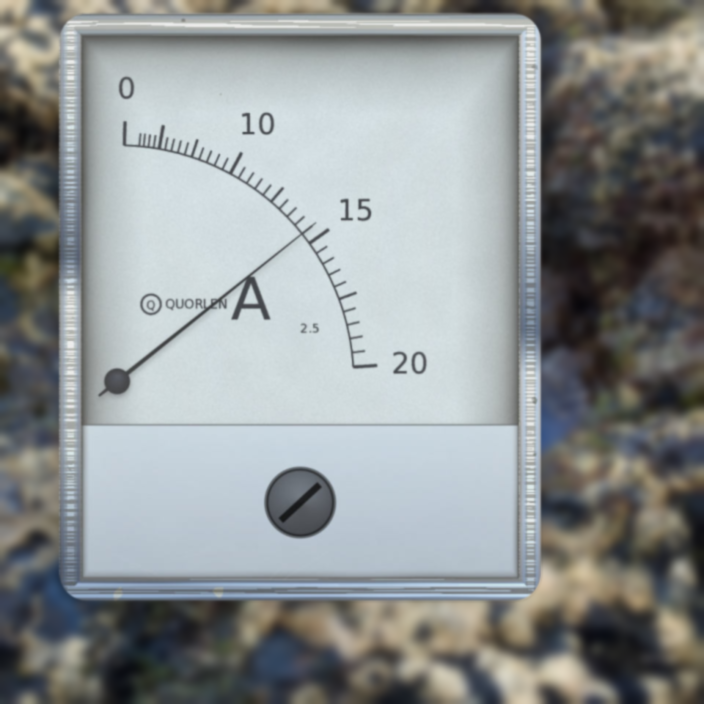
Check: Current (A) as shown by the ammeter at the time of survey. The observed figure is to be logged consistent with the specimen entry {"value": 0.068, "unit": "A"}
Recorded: {"value": 14.5, "unit": "A"}
